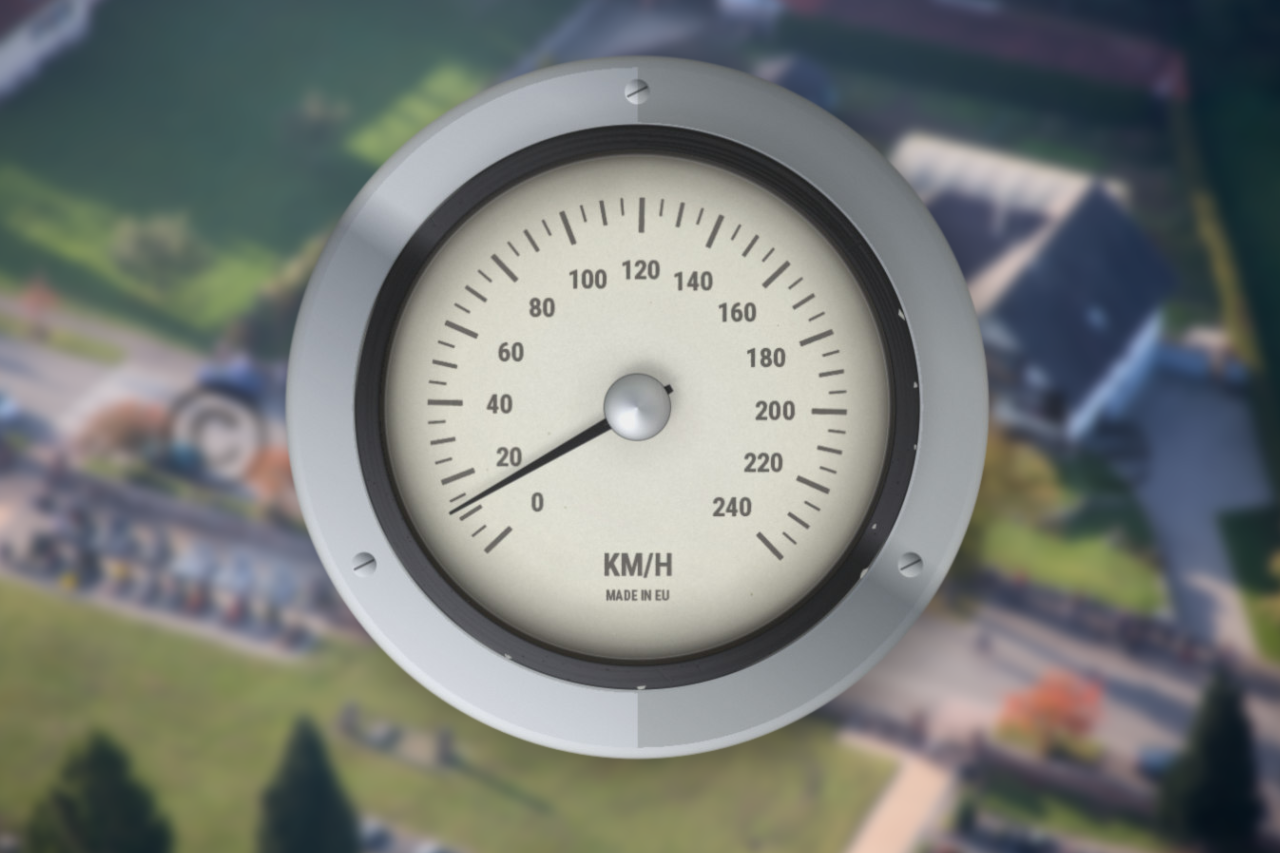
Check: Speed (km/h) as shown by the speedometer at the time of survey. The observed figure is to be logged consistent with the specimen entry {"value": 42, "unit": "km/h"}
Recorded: {"value": 12.5, "unit": "km/h"}
